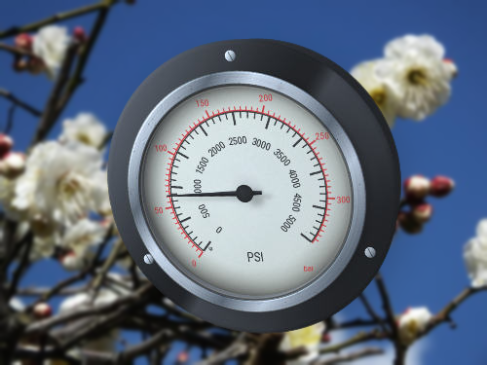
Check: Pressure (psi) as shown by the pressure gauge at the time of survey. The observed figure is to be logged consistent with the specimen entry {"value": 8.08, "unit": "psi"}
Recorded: {"value": 900, "unit": "psi"}
